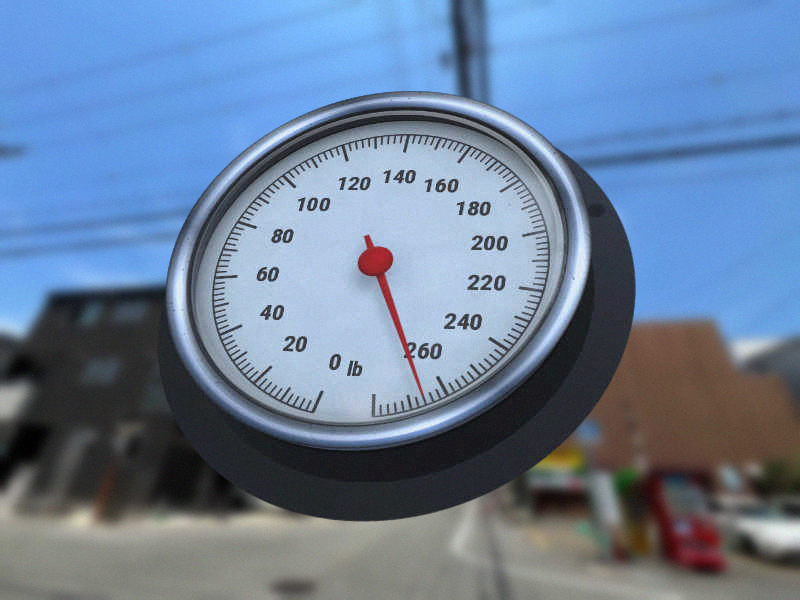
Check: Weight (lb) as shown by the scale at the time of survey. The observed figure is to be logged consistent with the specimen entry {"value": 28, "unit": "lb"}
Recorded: {"value": 266, "unit": "lb"}
